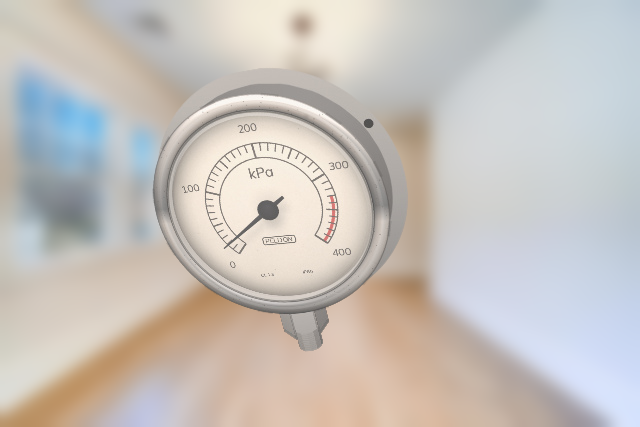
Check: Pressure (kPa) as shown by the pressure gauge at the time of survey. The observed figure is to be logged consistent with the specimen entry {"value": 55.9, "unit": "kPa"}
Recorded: {"value": 20, "unit": "kPa"}
